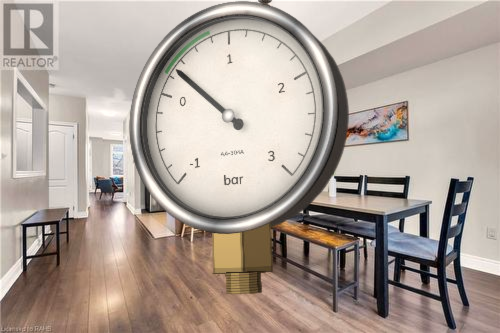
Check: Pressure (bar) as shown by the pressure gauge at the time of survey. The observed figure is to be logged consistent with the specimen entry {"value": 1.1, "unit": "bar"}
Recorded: {"value": 0.3, "unit": "bar"}
